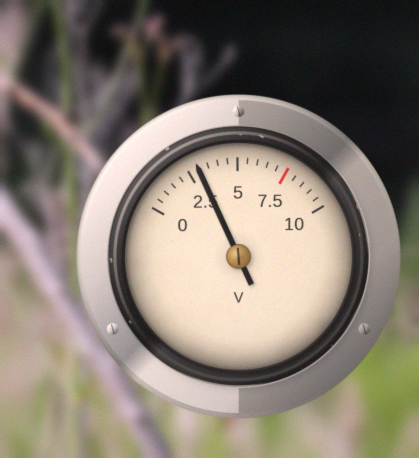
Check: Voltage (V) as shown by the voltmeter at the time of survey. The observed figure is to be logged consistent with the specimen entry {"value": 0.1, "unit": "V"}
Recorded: {"value": 3, "unit": "V"}
